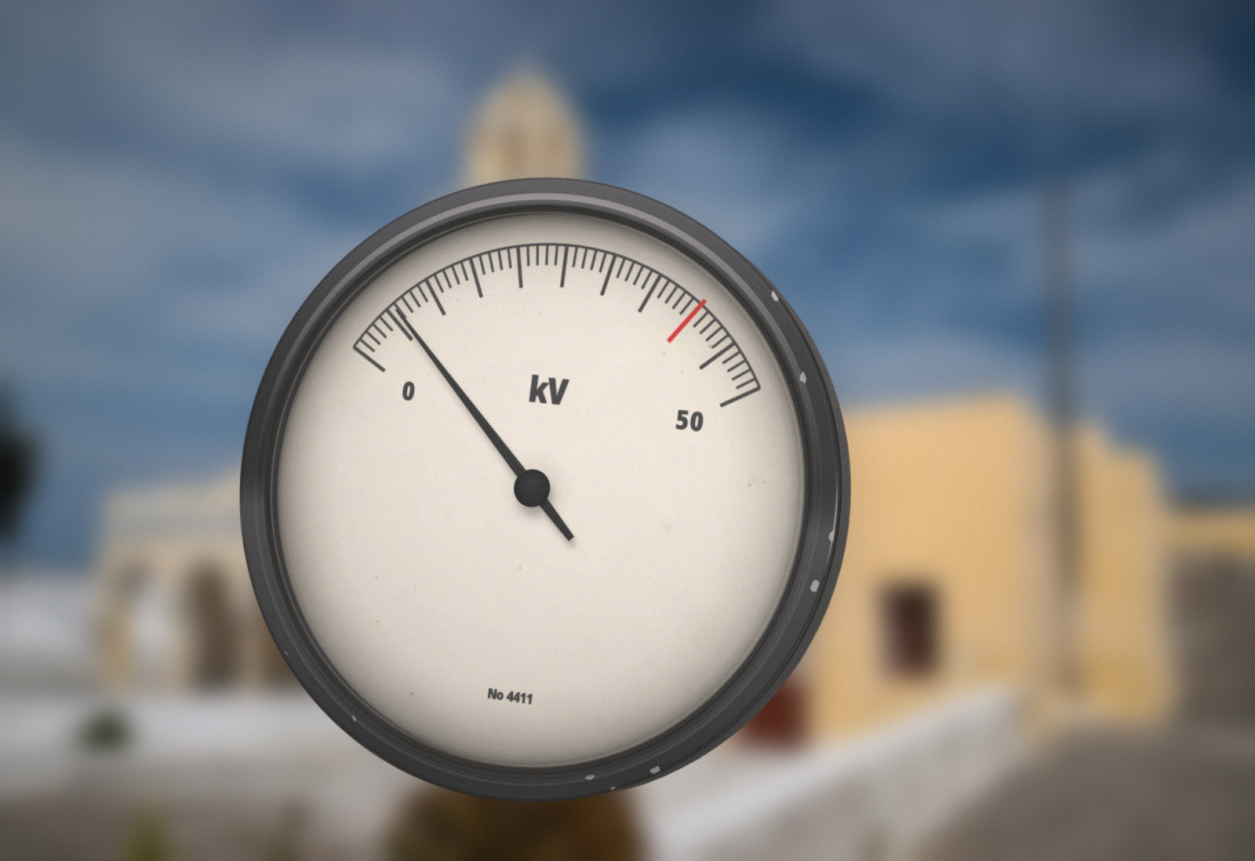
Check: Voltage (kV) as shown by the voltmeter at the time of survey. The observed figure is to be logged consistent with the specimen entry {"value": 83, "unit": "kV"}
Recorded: {"value": 6, "unit": "kV"}
